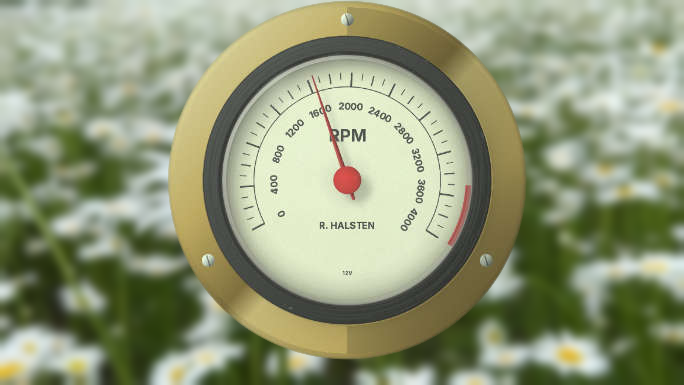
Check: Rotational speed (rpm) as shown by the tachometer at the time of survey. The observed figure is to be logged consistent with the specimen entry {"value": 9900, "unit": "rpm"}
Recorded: {"value": 1650, "unit": "rpm"}
